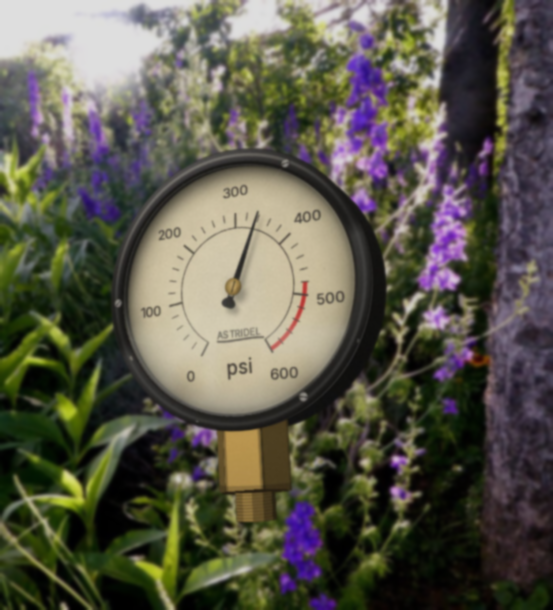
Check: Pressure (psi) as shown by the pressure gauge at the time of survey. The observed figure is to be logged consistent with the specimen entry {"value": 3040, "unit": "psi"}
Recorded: {"value": 340, "unit": "psi"}
